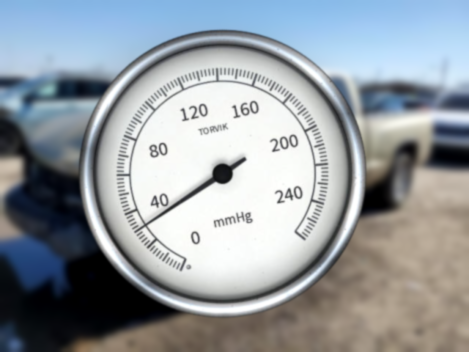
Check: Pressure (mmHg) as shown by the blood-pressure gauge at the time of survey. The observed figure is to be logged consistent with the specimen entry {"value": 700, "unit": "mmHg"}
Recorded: {"value": 30, "unit": "mmHg"}
